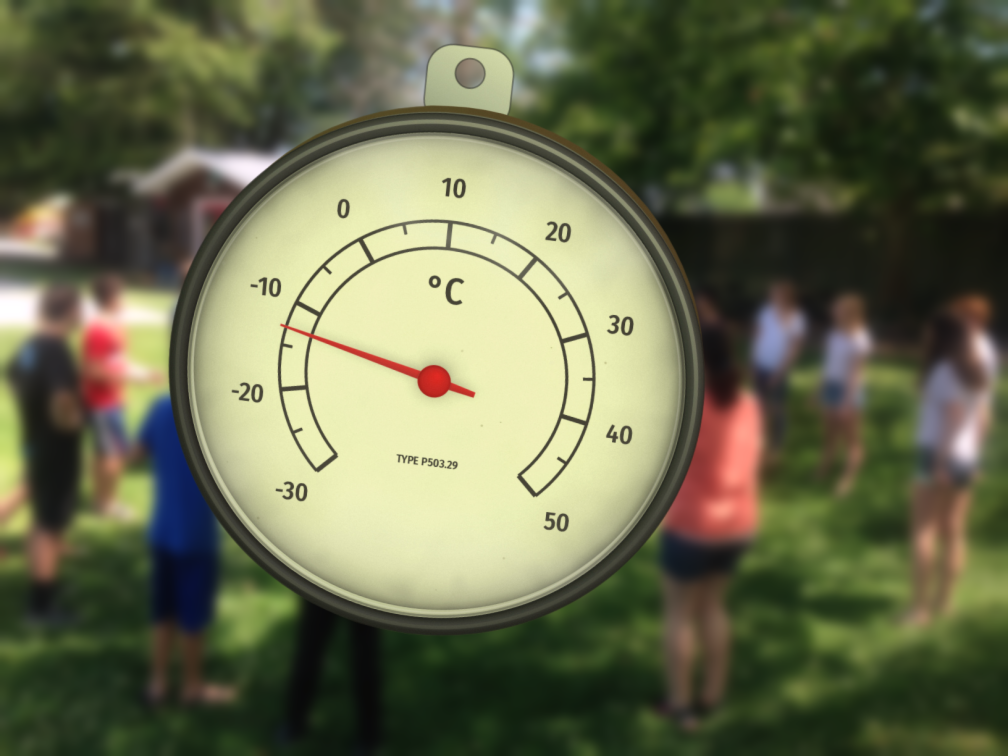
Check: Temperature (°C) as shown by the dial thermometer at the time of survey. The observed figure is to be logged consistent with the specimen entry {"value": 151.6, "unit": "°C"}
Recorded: {"value": -12.5, "unit": "°C"}
